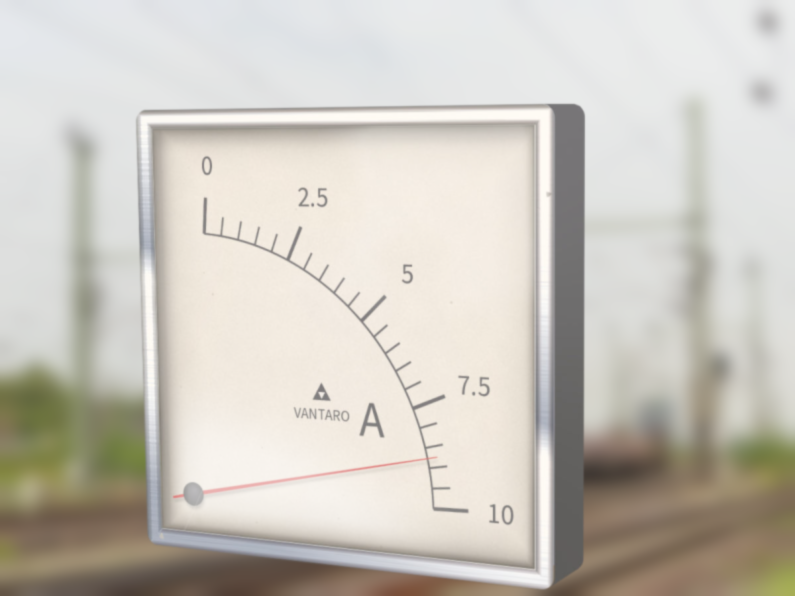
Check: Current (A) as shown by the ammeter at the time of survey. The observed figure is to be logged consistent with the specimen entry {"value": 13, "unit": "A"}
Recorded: {"value": 8.75, "unit": "A"}
